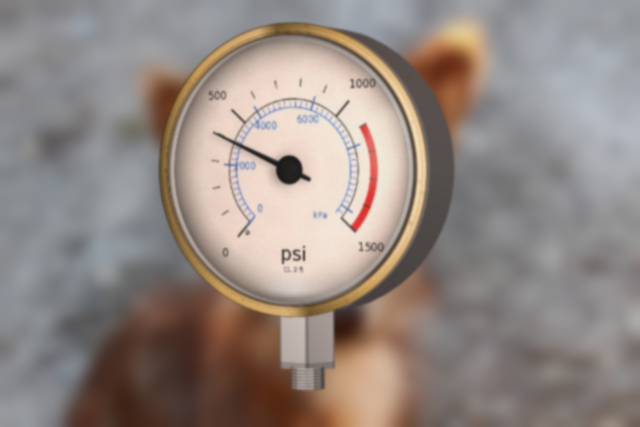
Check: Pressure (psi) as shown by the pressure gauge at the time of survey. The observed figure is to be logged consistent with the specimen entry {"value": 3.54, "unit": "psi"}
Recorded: {"value": 400, "unit": "psi"}
